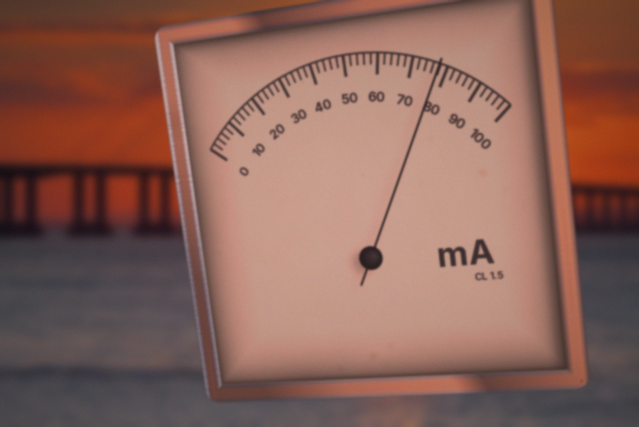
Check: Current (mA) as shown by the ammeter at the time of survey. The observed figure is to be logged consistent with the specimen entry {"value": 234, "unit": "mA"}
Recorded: {"value": 78, "unit": "mA"}
